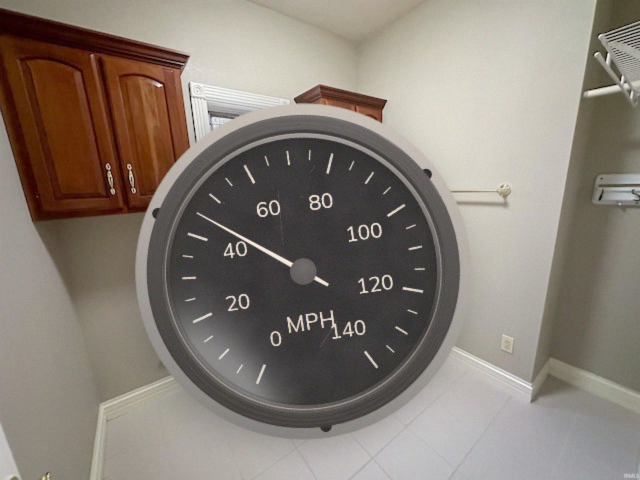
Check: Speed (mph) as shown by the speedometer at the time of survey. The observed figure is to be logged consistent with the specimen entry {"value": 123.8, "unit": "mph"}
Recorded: {"value": 45, "unit": "mph"}
